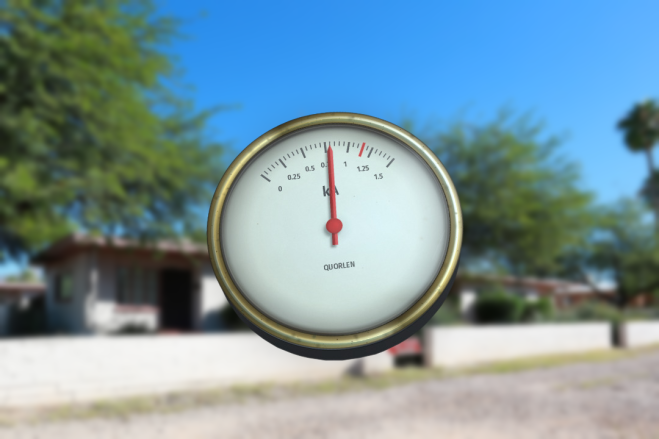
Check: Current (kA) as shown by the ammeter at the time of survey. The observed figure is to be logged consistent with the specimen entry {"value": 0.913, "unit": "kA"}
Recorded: {"value": 0.8, "unit": "kA"}
